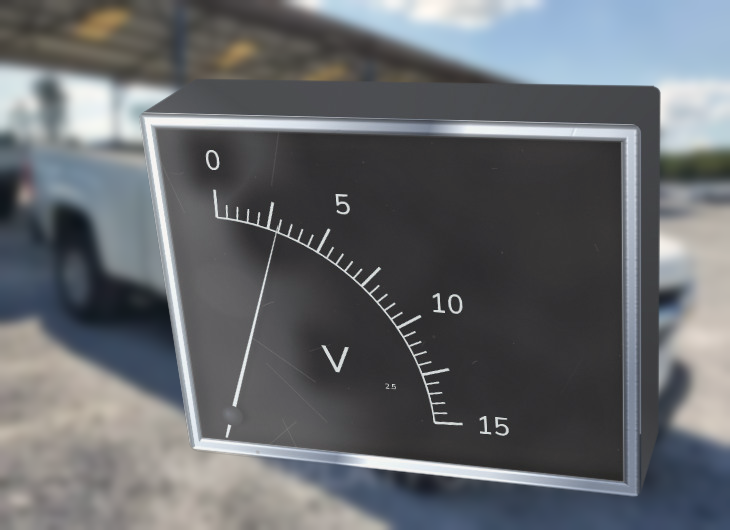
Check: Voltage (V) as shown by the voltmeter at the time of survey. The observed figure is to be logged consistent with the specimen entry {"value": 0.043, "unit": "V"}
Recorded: {"value": 3, "unit": "V"}
